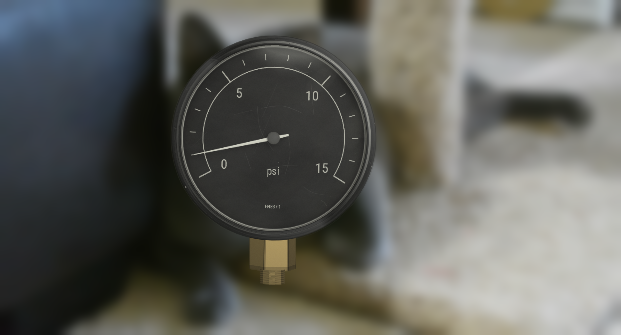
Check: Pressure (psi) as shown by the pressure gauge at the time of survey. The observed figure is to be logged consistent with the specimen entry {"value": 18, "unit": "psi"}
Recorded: {"value": 1, "unit": "psi"}
